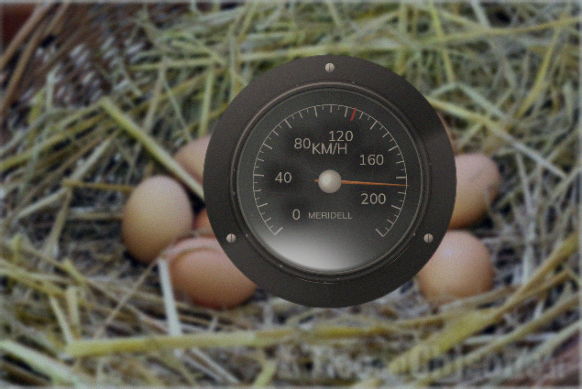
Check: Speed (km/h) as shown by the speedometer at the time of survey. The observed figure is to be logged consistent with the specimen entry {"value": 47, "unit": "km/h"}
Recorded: {"value": 185, "unit": "km/h"}
